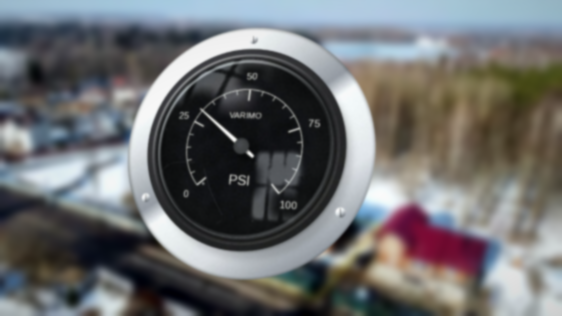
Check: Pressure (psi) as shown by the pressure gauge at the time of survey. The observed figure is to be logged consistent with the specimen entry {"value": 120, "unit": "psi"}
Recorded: {"value": 30, "unit": "psi"}
